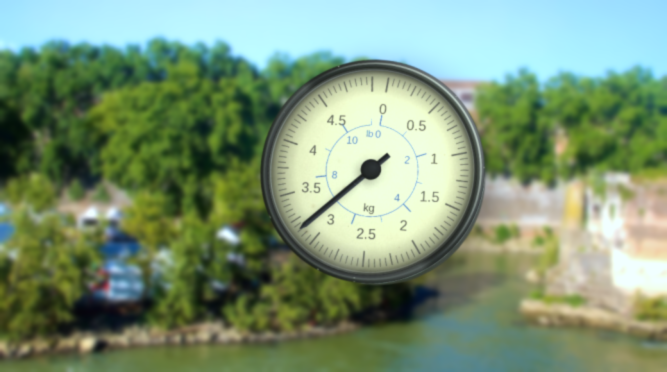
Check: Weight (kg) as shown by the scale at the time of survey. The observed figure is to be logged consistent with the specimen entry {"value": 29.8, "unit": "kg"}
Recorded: {"value": 3.15, "unit": "kg"}
